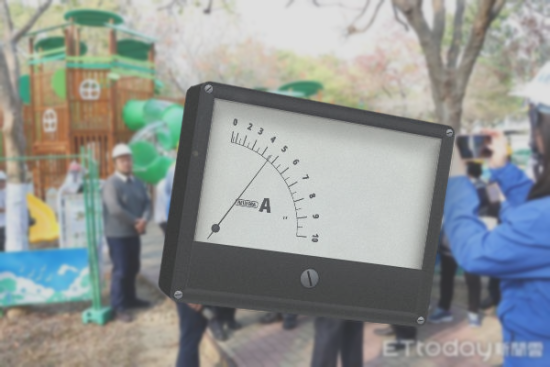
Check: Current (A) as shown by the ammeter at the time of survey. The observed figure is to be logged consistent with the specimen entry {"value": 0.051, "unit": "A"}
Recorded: {"value": 4.5, "unit": "A"}
